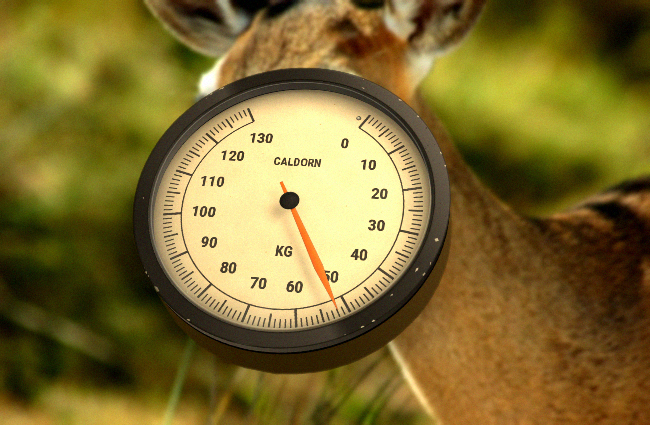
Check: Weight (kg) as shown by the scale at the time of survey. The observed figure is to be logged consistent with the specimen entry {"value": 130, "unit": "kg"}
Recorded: {"value": 52, "unit": "kg"}
